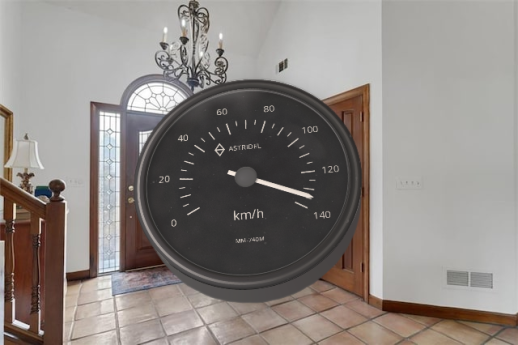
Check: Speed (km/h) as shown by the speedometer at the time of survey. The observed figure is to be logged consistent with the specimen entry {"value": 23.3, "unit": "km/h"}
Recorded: {"value": 135, "unit": "km/h"}
